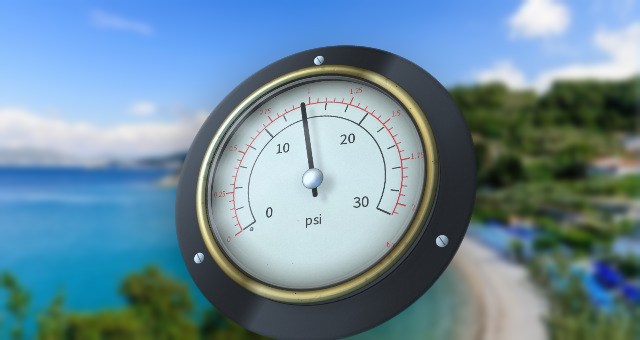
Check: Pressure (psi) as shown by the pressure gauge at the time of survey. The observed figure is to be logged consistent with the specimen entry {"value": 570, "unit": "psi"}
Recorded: {"value": 14, "unit": "psi"}
